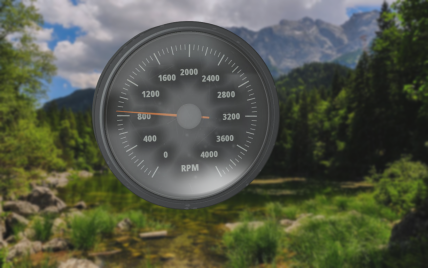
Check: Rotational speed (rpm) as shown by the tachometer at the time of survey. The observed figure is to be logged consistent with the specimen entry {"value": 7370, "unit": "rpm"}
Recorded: {"value": 850, "unit": "rpm"}
